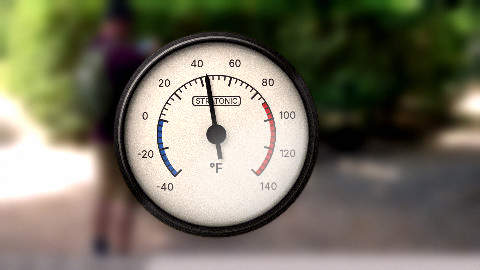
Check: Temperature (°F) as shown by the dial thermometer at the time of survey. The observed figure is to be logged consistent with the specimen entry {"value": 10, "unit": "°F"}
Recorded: {"value": 44, "unit": "°F"}
